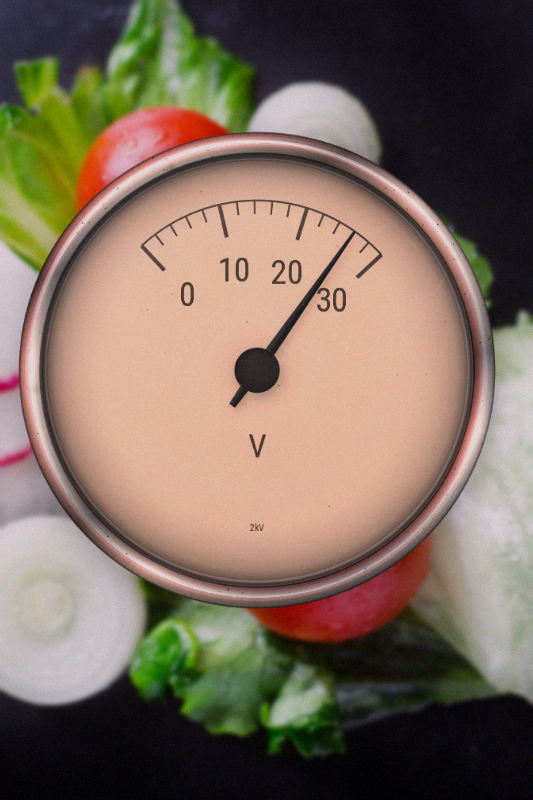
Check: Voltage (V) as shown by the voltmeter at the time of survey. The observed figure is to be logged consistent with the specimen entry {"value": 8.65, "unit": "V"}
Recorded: {"value": 26, "unit": "V"}
